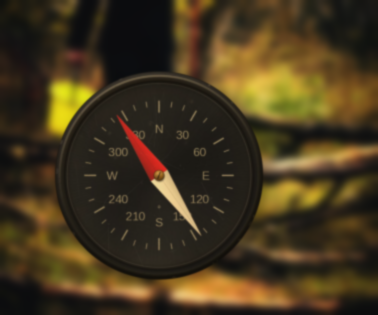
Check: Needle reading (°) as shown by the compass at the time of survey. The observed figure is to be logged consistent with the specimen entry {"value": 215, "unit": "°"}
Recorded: {"value": 325, "unit": "°"}
